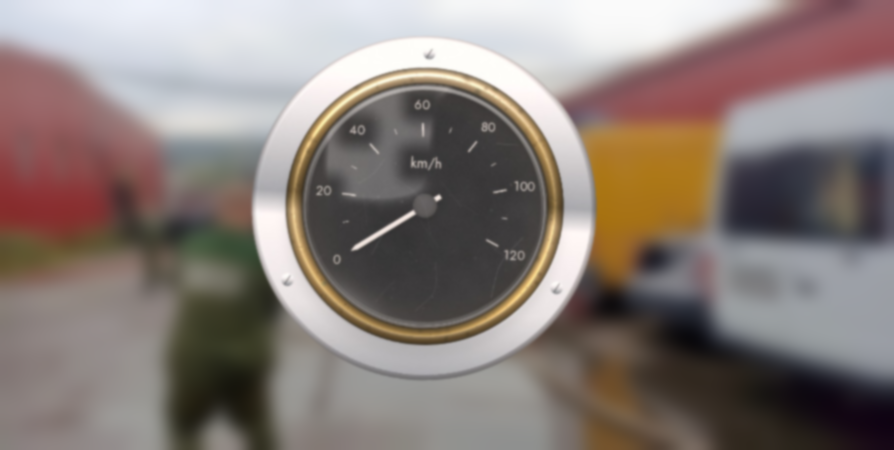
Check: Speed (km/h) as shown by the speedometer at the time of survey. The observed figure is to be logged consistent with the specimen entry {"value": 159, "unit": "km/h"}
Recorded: {"value": 0, "unit": "km/h"}
